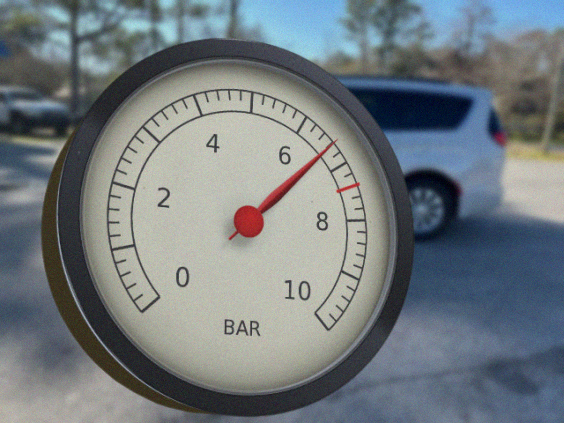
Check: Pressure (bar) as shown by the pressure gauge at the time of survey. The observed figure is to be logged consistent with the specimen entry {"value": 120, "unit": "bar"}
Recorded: {"value": 6.6, "unit": "bar"}
